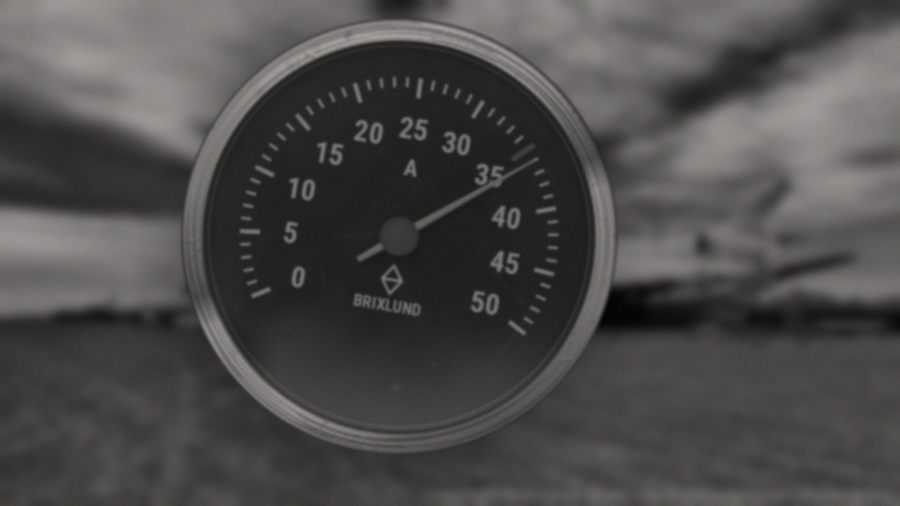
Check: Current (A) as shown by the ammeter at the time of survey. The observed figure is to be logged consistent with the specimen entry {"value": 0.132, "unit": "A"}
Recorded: {"value": 36, "unit": "A"}
